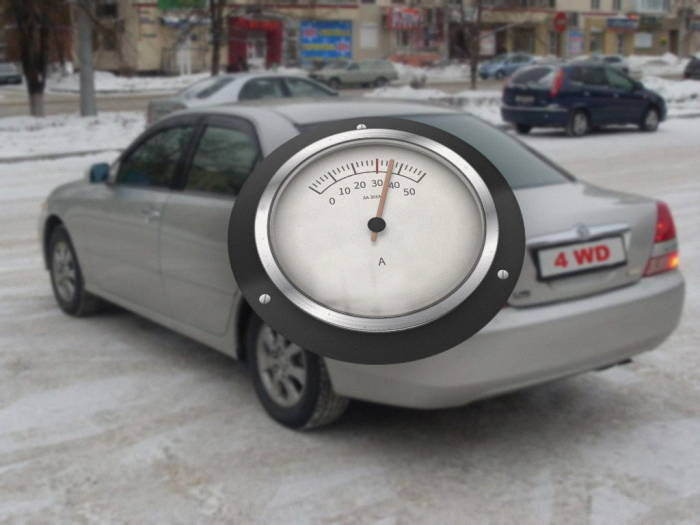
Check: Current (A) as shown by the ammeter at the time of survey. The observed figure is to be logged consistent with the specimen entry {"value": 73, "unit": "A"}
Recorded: {"value": 36, "unit": "A"}
